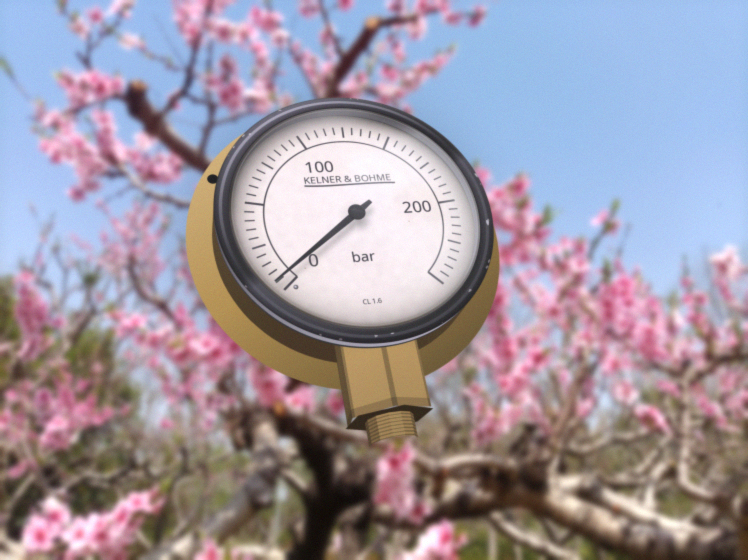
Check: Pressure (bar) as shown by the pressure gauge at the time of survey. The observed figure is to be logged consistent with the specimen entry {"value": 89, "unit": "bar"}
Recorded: {"value": 5, "unit": "bar"}
